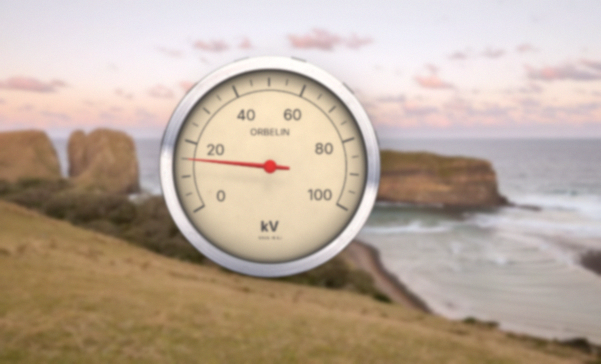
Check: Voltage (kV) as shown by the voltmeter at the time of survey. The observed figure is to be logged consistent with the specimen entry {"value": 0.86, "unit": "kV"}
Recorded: {"value": 15, "unit": "kV"}
